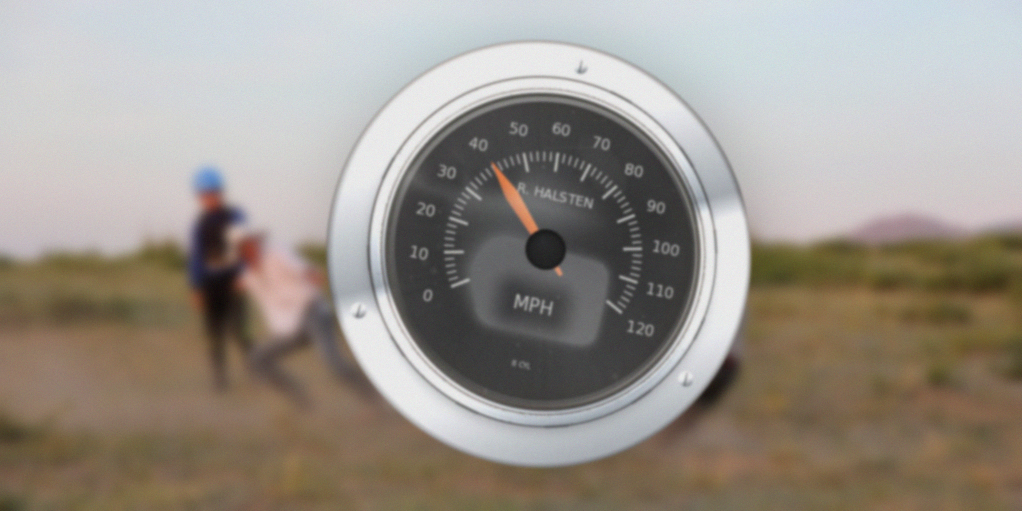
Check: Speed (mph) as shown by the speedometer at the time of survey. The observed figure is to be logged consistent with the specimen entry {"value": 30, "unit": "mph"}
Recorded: {"value": 40, "unit": "mph"}
